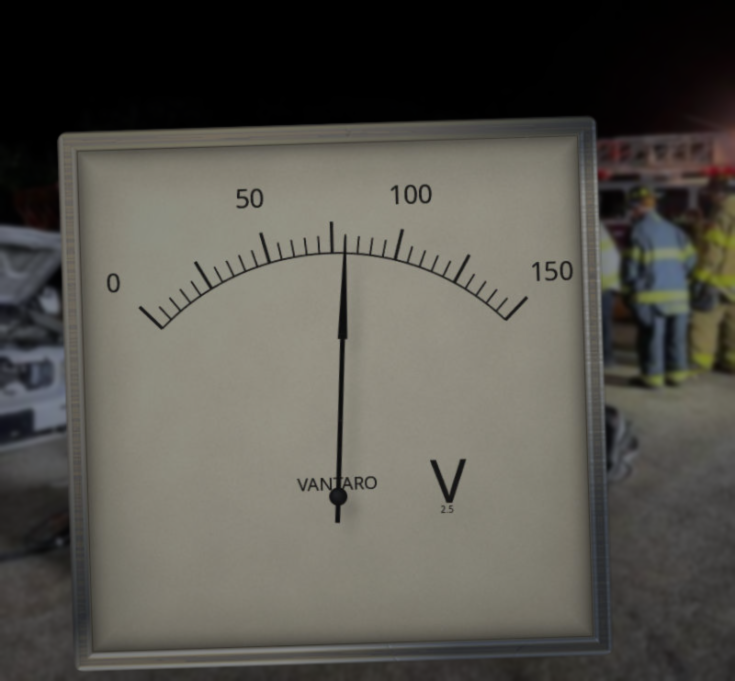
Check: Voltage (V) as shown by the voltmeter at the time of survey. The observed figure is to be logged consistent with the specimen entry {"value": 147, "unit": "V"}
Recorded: {"value": 80, "unit": "V"}
